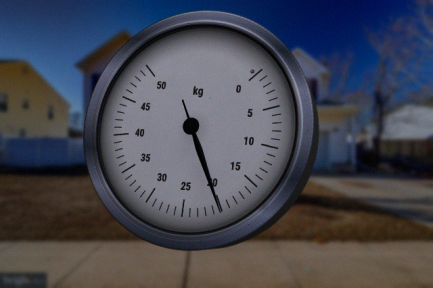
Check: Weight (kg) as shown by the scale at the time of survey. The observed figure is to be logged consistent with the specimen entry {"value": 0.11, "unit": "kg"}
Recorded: {"value": 20, "unit": "kg"}
